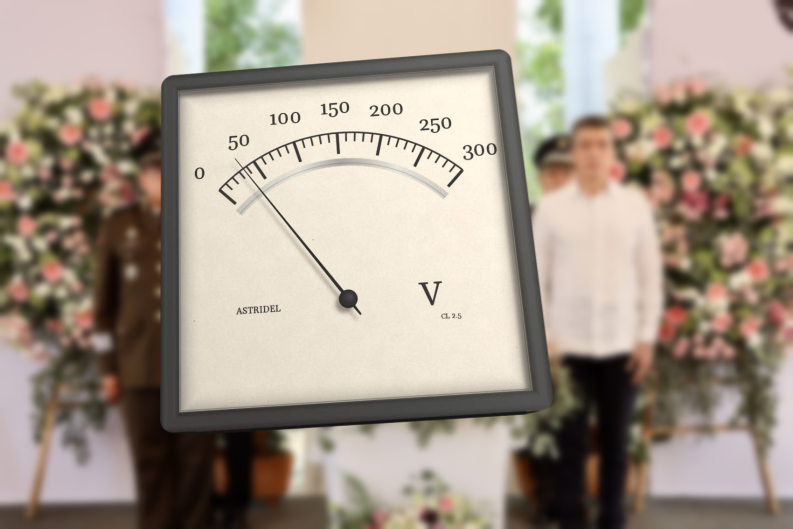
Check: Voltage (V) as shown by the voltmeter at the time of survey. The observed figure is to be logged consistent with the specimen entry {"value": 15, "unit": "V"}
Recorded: {"value": 35, "unit": "V"}
